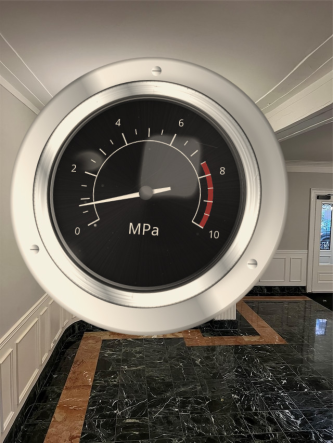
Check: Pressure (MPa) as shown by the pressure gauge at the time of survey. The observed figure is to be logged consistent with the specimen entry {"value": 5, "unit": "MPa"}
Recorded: {"value": 0.75, "unit": "MPa"}
